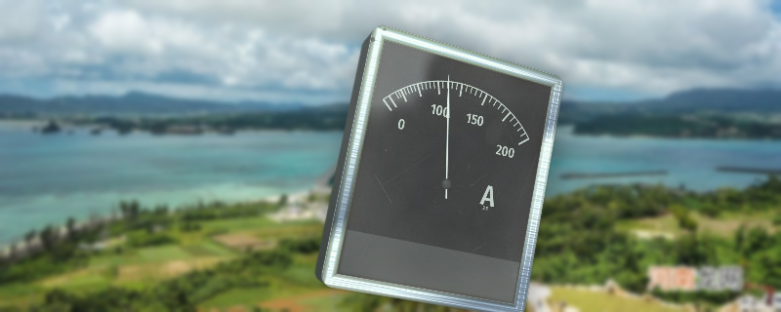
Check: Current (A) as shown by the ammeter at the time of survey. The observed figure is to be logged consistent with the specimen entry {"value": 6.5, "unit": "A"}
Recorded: {"value": 110, "unit": "A"}
